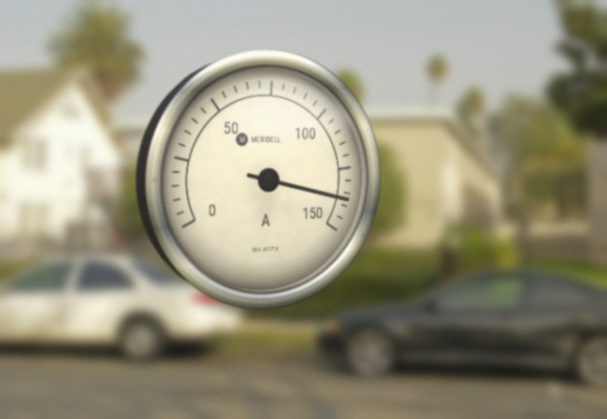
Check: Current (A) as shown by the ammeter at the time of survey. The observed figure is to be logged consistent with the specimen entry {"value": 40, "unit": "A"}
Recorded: {"value": 137.5, "unit": "A"}
